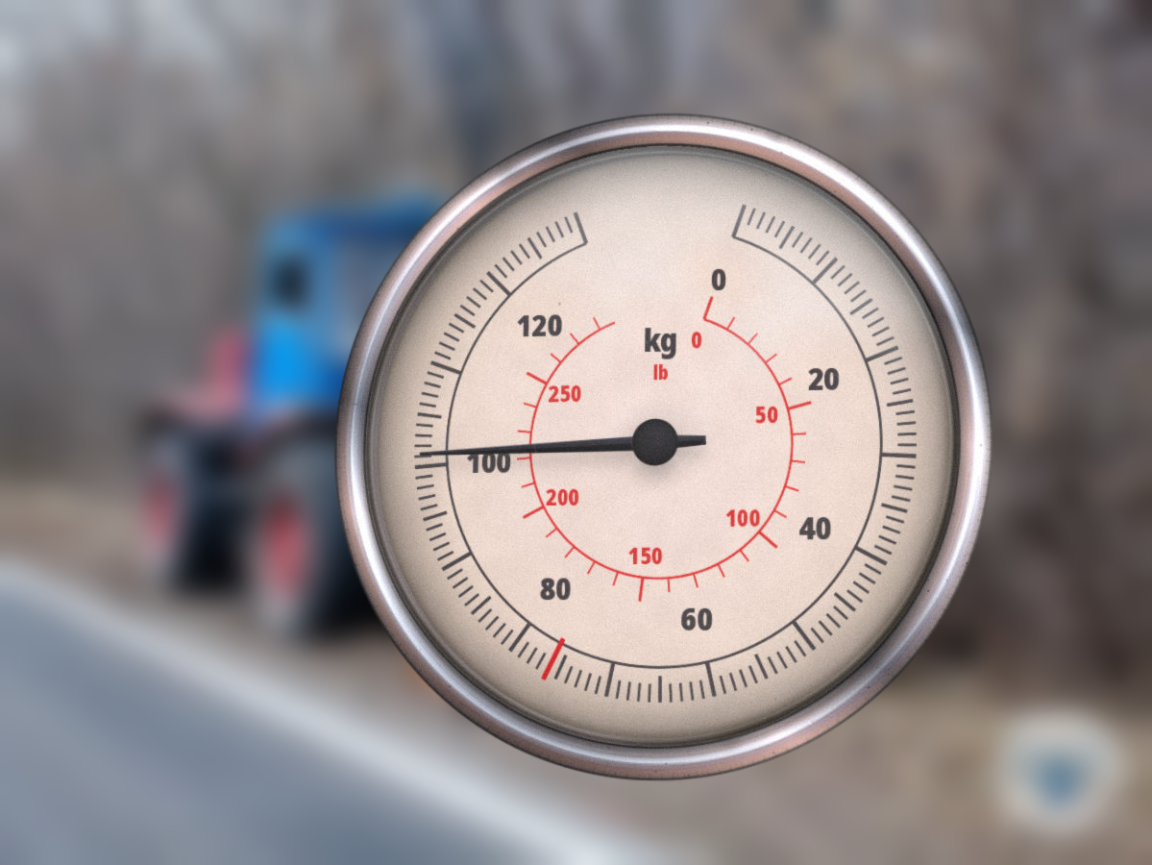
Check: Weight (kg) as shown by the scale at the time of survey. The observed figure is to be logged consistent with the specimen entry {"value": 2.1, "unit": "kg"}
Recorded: {"value": 101, "unit": "kg"}
